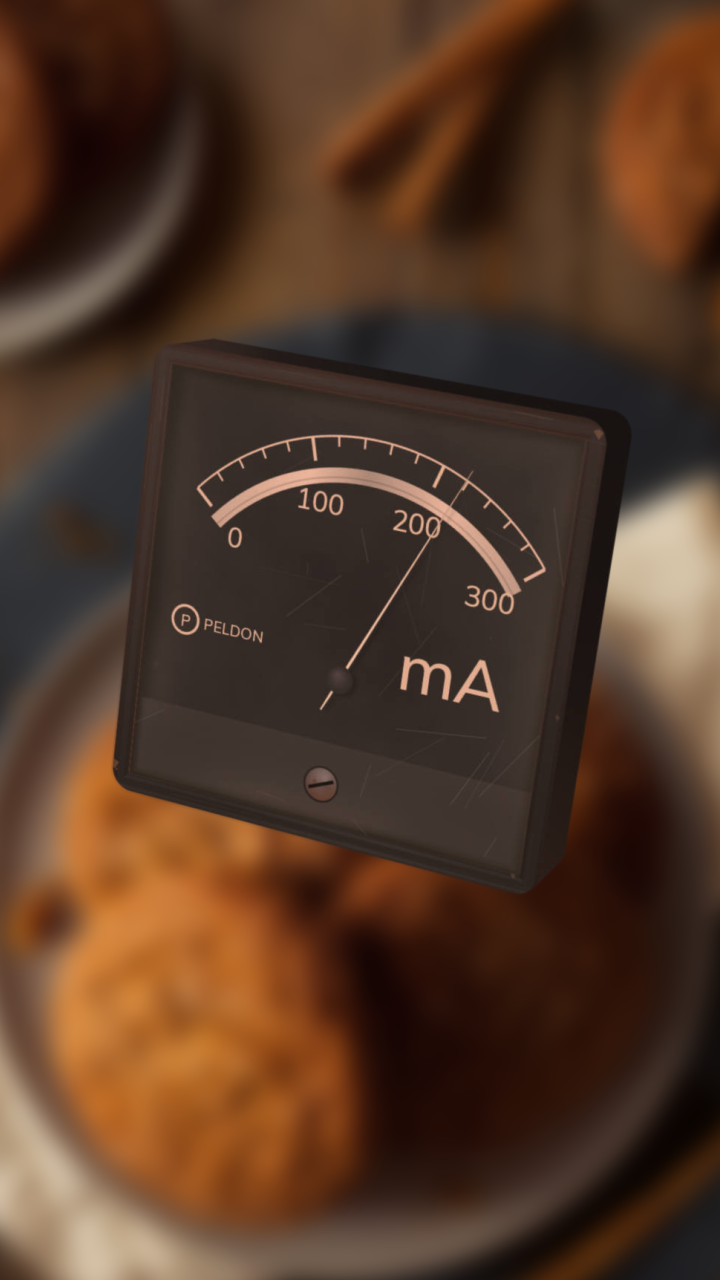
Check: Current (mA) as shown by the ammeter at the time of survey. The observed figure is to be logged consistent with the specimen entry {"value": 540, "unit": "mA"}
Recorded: {"value": 220, "unit": "mA"}
